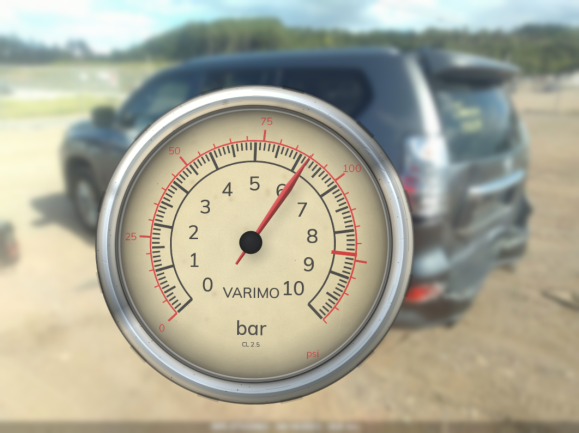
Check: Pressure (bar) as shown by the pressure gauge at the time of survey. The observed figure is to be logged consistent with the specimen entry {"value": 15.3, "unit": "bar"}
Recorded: {"value": 6.2, "unit": "bar"}
